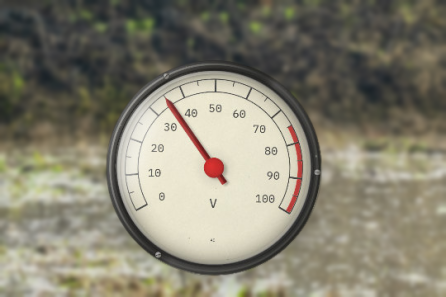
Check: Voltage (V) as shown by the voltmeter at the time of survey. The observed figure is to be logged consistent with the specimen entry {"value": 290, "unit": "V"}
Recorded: {"value": 35, "unit": "V"}
